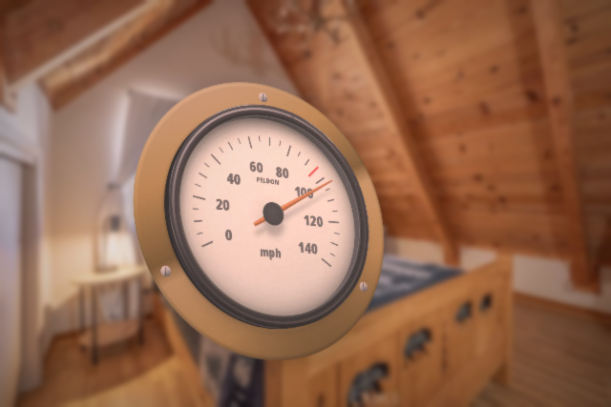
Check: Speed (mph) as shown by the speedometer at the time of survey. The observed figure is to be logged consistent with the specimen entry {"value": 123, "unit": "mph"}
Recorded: {"value": 102.5, "unit": "mph"}
